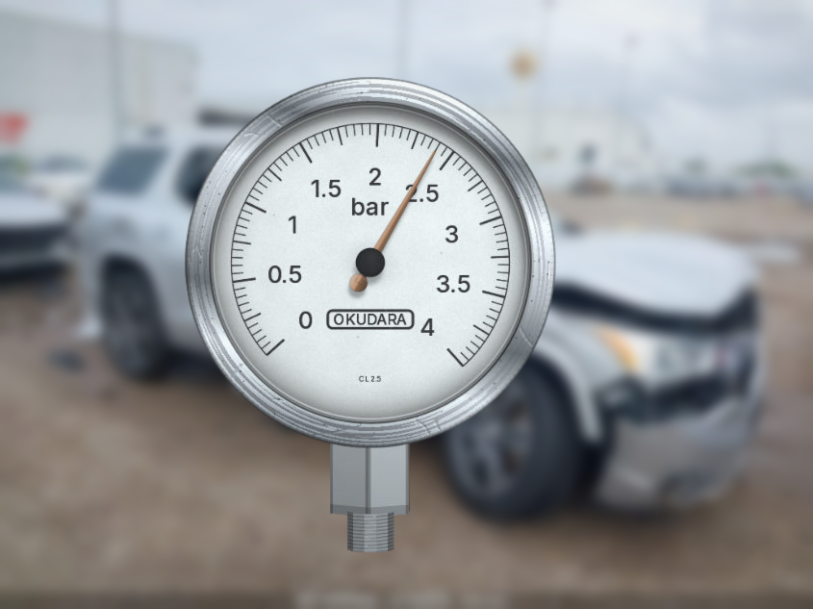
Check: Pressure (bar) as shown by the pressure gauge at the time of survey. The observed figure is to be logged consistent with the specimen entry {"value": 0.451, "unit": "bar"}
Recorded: {"value": 2.4, "unit": "bar"}
